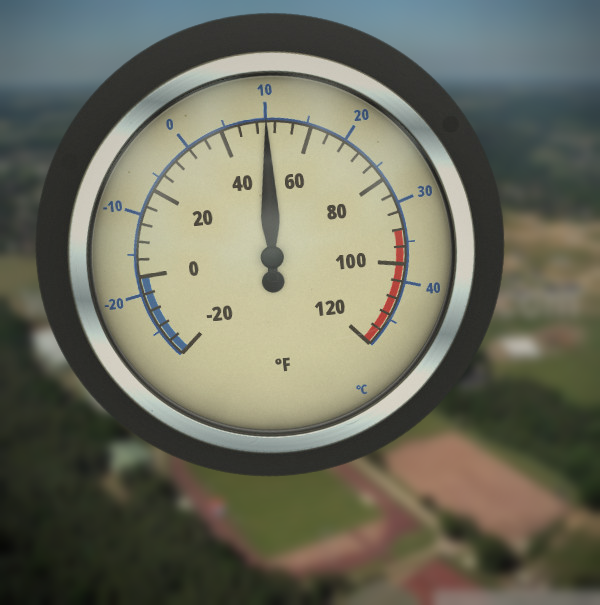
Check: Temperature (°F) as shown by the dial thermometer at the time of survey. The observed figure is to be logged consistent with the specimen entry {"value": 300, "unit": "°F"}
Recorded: {"value": 50, "unit": "°F"}
